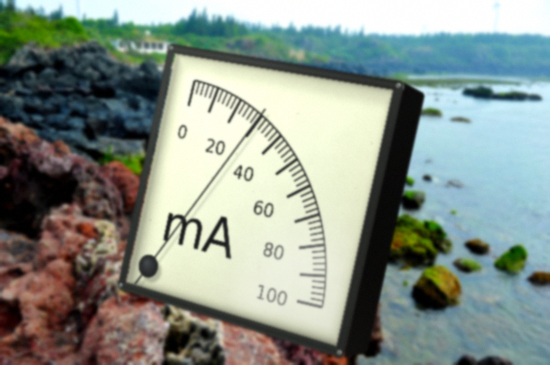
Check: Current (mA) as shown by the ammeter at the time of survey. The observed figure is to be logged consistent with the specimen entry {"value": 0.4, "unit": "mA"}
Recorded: {"value": 30, "unit": "mA"}
